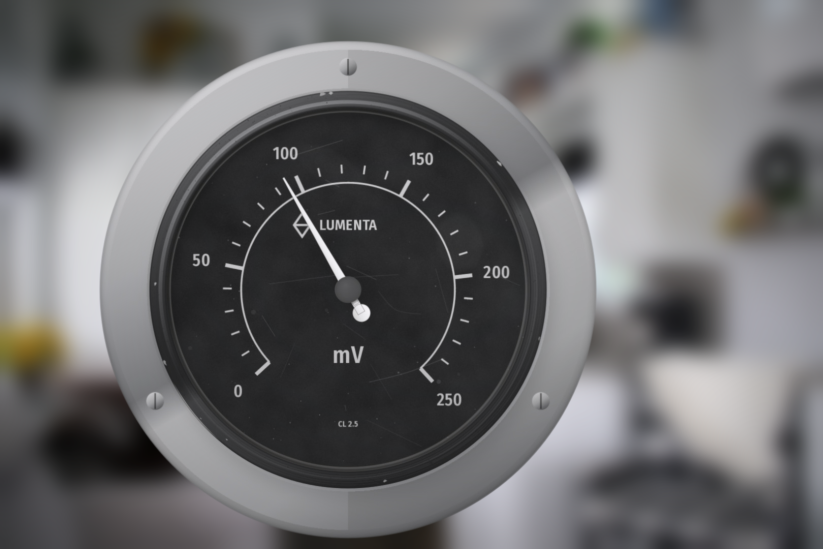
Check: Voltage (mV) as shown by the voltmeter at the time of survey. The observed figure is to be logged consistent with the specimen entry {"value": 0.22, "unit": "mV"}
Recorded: {"value": 95, "unit": "mV"}
